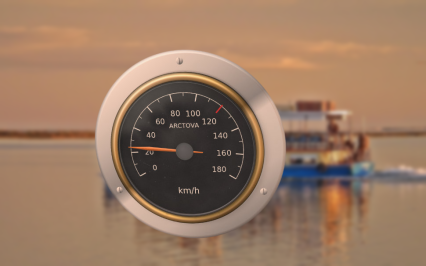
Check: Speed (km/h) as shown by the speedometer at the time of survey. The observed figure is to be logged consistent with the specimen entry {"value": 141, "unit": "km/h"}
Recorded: {"value": 25, "unit": "km/h"}
